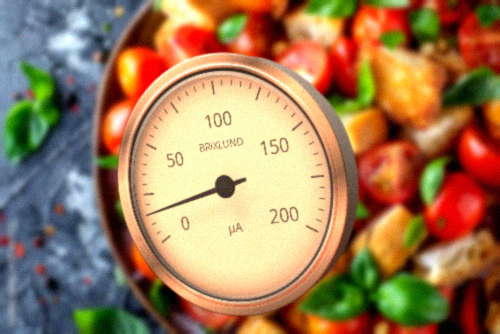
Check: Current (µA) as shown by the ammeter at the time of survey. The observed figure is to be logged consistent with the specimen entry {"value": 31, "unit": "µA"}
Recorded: {"value": 15, "unit": "µA"}
